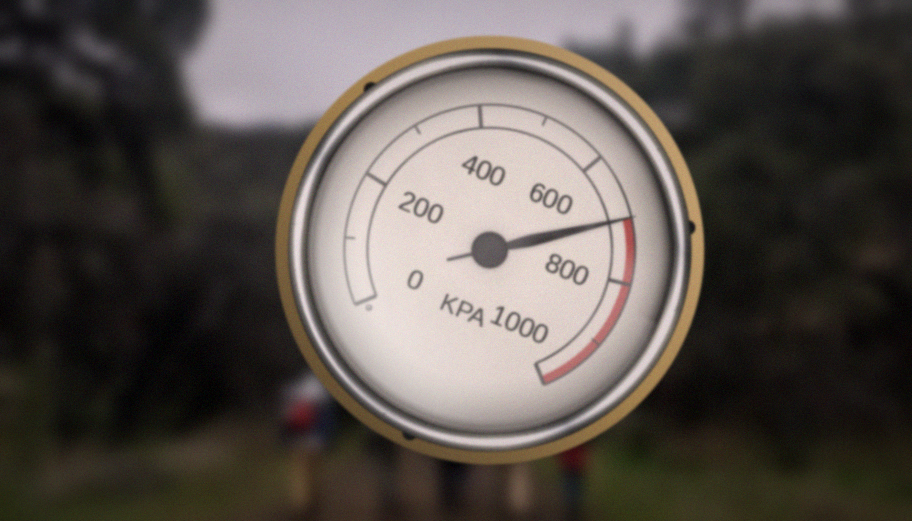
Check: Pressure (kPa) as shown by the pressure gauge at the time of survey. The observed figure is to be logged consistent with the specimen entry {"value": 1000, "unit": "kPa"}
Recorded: {"value": 700, "unit": "kPa"}
